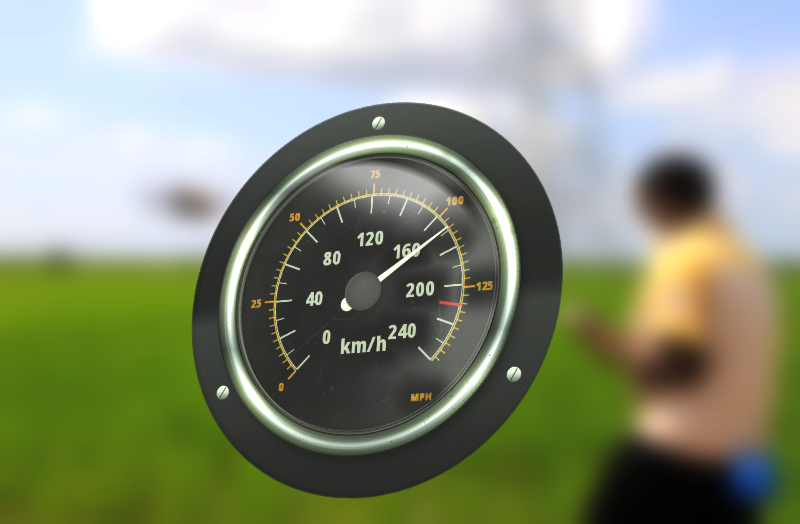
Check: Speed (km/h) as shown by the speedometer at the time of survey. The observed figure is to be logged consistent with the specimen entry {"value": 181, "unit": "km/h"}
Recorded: {"value": 170, "unit": "km/h"}
